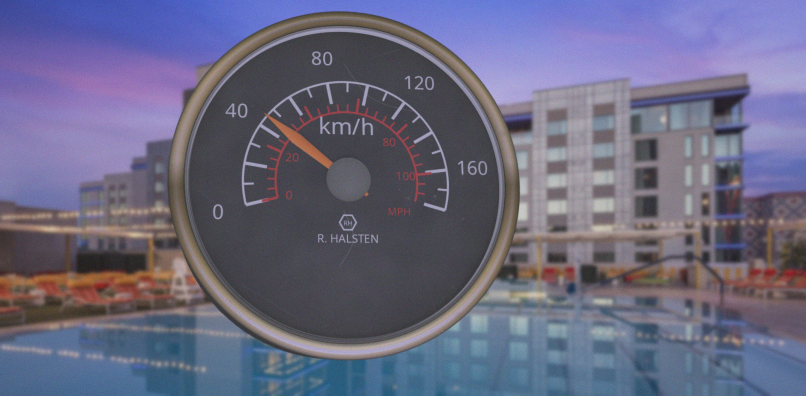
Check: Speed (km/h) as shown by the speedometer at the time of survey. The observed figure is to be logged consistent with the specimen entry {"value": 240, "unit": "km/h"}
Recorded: {"value": 45, "unit": "km/h"}
